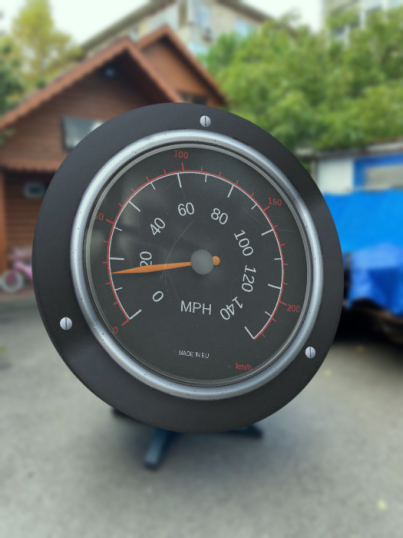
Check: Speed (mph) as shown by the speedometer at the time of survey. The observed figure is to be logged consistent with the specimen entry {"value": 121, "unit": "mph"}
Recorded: {"value": 15, "unit": "mph"}
